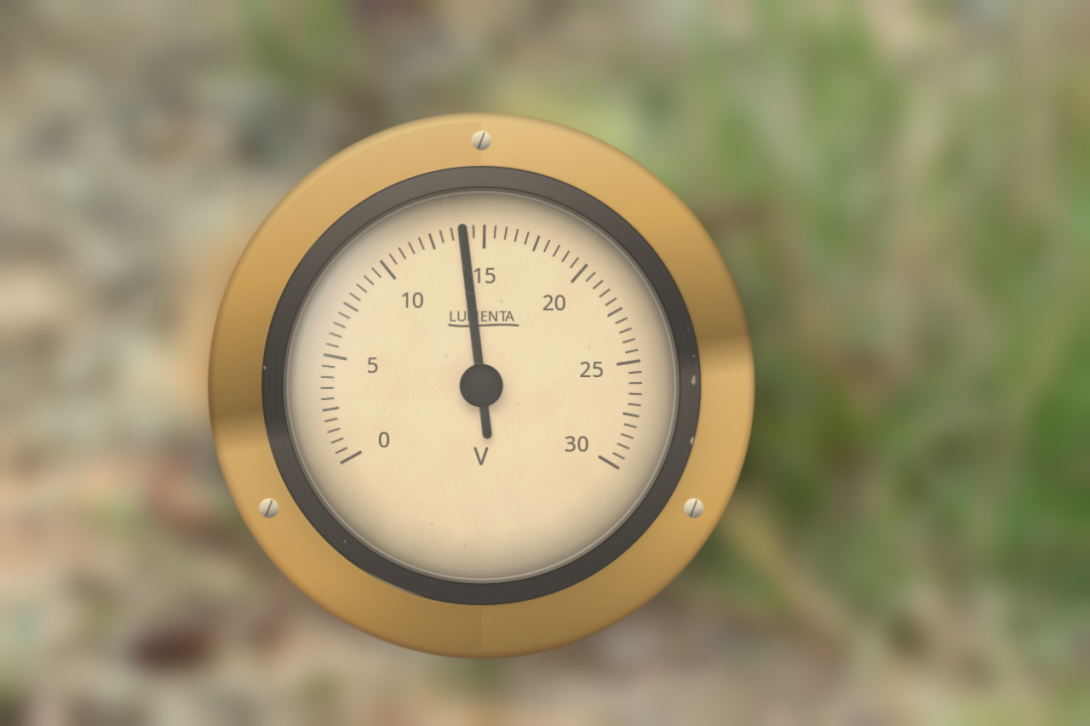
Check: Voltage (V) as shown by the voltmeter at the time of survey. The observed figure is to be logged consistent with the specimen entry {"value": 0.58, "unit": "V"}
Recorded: {"value": 14, "unit": "V"}
